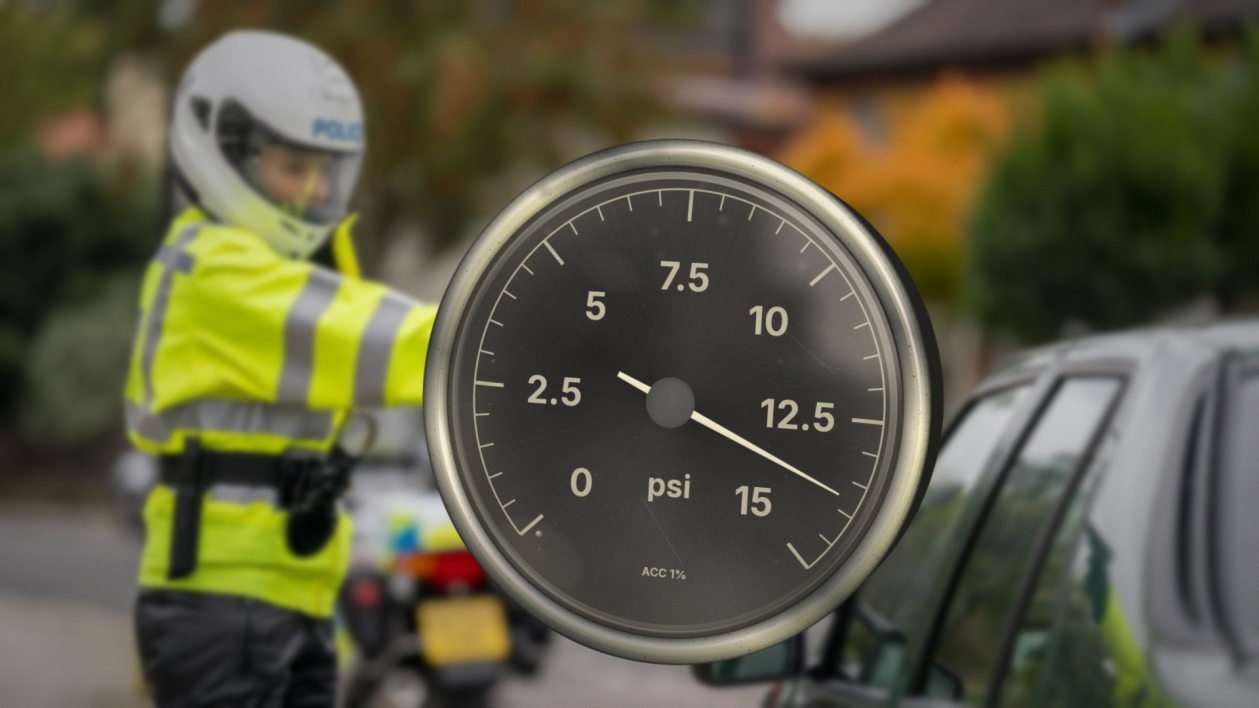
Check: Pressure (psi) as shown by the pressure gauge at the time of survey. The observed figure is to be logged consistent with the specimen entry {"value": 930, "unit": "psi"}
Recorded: {"value": 13.75, "unit": "psi"}
